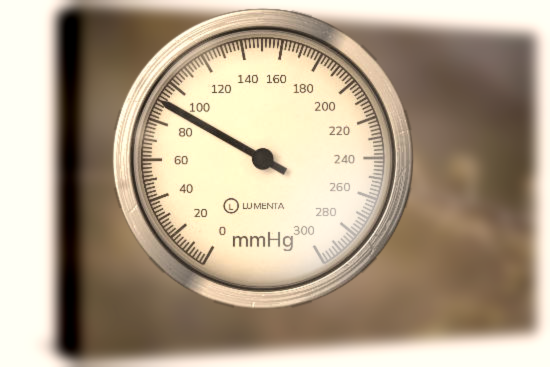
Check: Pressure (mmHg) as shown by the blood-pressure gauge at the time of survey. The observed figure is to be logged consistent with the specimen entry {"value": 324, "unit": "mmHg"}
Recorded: {"value": 90, "unit": "mmHg"}
